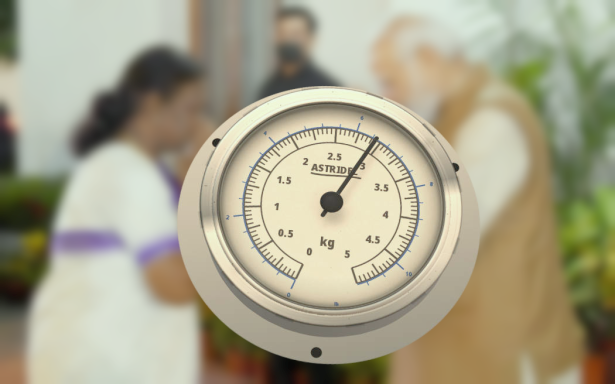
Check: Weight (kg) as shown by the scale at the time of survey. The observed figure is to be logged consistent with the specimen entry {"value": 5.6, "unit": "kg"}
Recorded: {"value": 2.95, "unit": "kg"}
